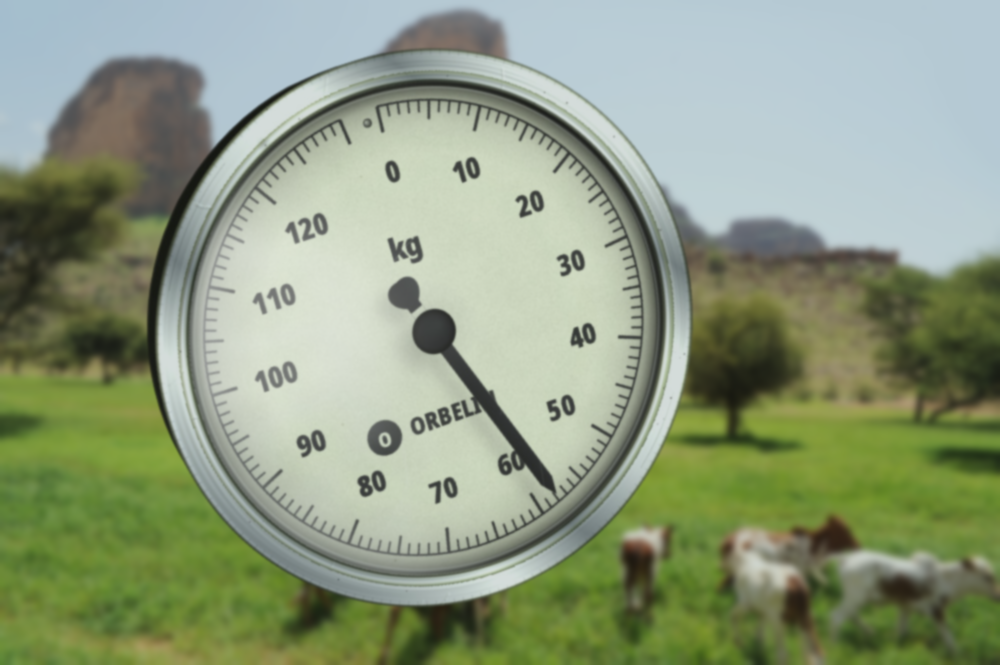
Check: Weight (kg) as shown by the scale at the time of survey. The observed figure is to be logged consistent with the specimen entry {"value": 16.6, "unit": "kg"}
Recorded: {"value": 58, "unit": "kg"}
